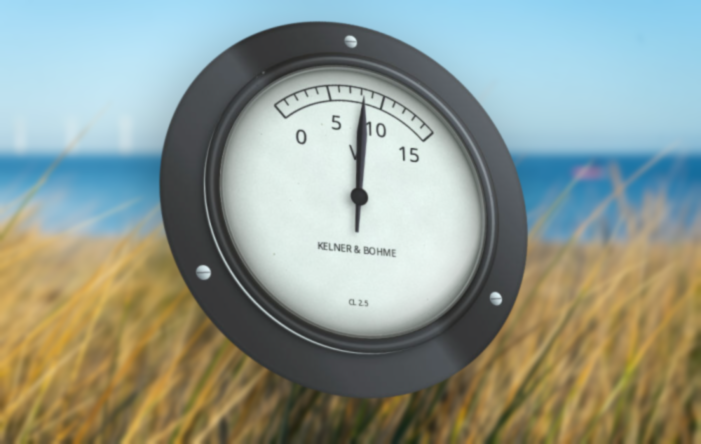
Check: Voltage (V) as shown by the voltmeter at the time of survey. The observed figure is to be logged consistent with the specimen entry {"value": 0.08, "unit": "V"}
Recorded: {"value": 8, "unit": "V"}
